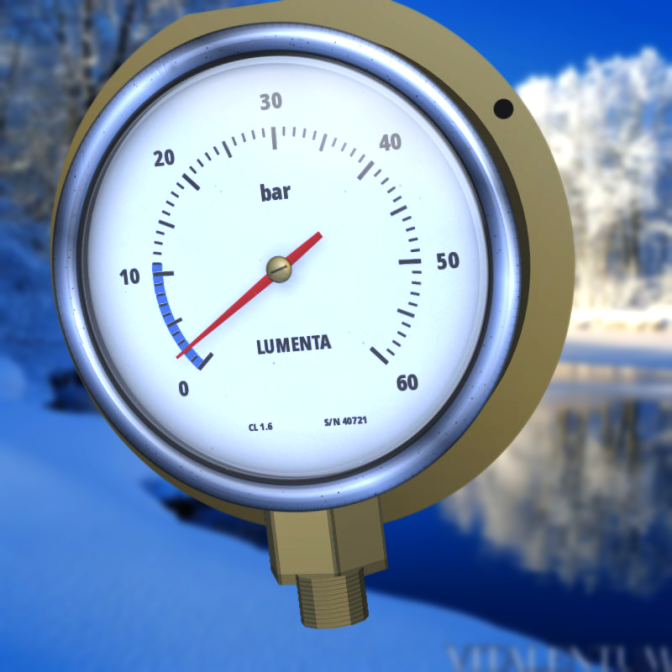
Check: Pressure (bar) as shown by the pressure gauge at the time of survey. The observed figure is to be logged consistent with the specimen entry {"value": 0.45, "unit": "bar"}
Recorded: {"value": 2, "unit": "bar"}
